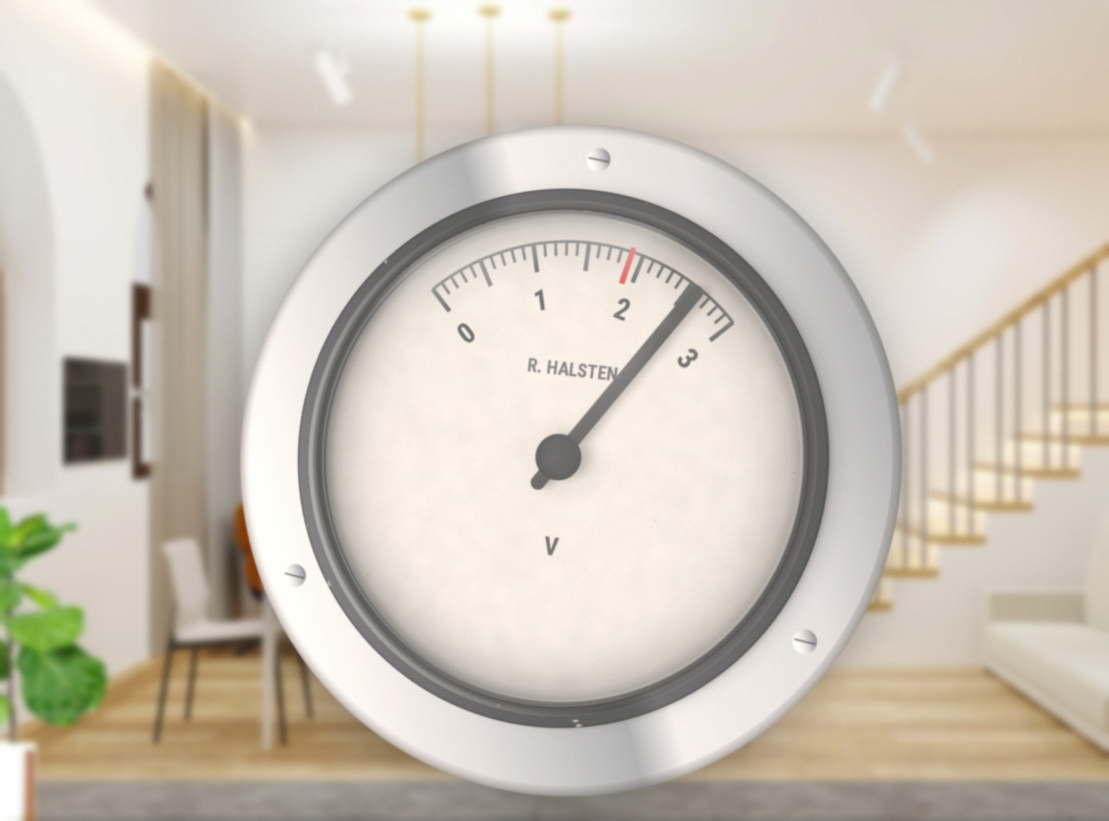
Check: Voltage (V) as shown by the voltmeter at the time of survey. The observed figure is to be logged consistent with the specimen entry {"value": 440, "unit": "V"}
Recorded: {"value": 2.6, "unit": "V"}
